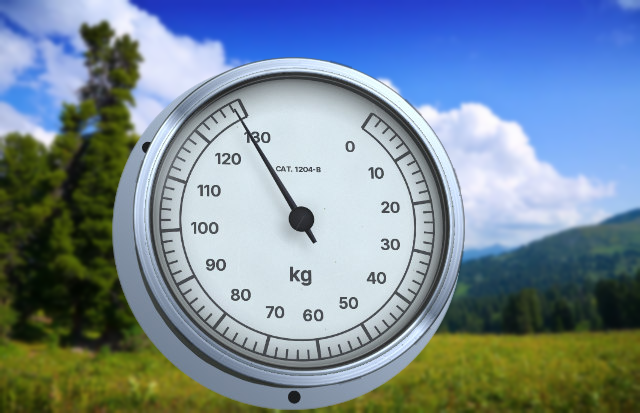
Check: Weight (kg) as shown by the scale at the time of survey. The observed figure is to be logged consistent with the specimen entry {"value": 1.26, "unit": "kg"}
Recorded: {"value": 128, "unit": "kg"}
